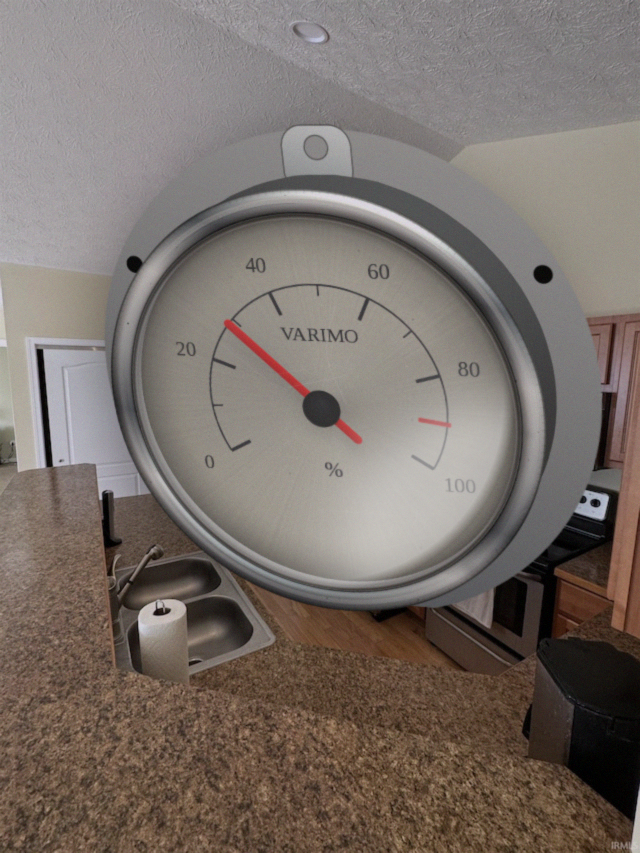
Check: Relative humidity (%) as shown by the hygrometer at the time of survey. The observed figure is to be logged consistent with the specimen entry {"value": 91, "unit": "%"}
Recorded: {"value": 30, "unit": "%"}
